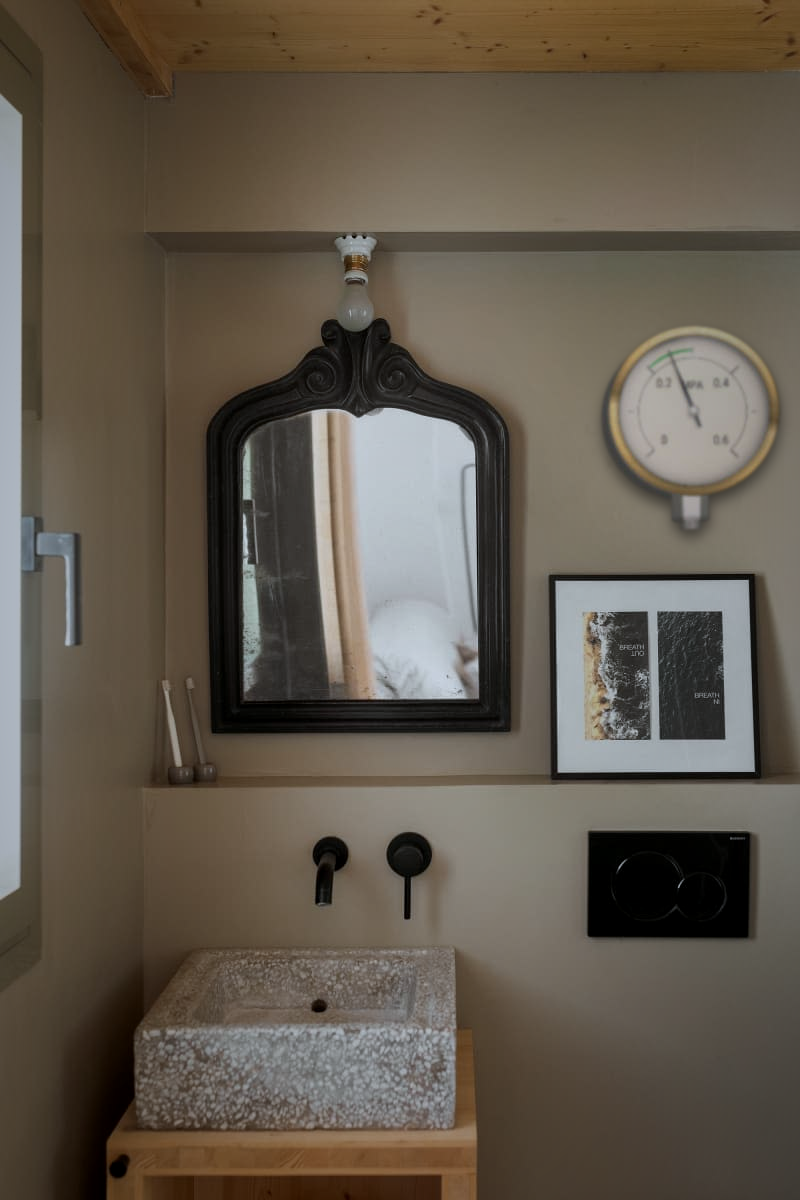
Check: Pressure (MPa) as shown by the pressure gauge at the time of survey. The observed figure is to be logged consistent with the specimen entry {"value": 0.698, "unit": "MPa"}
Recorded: {"value": 0.25, "unit": "MPa"}
